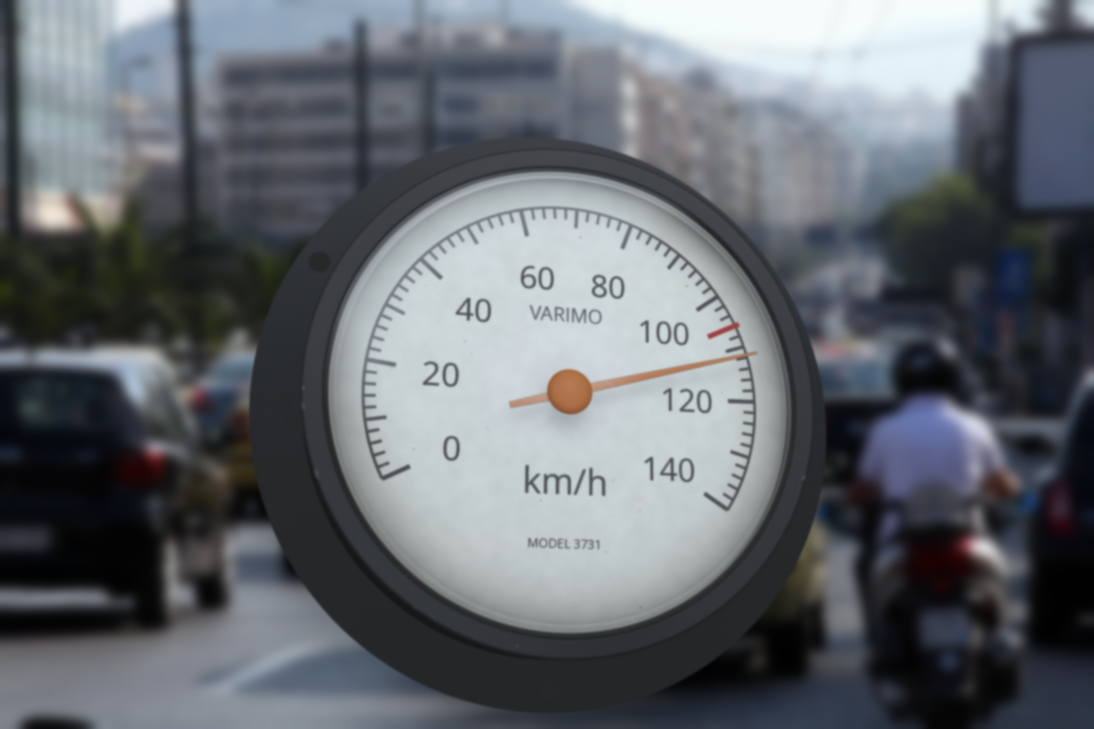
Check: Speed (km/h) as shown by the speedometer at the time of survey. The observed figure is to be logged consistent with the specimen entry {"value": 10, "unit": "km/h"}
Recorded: {"value": 112, "unit": "km/h"}
